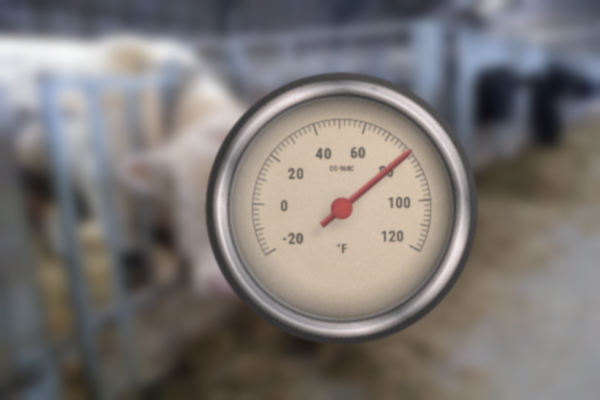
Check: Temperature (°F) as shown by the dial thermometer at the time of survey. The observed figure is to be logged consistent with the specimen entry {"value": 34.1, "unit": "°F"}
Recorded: {"value": 80, "unit": "°F"}
